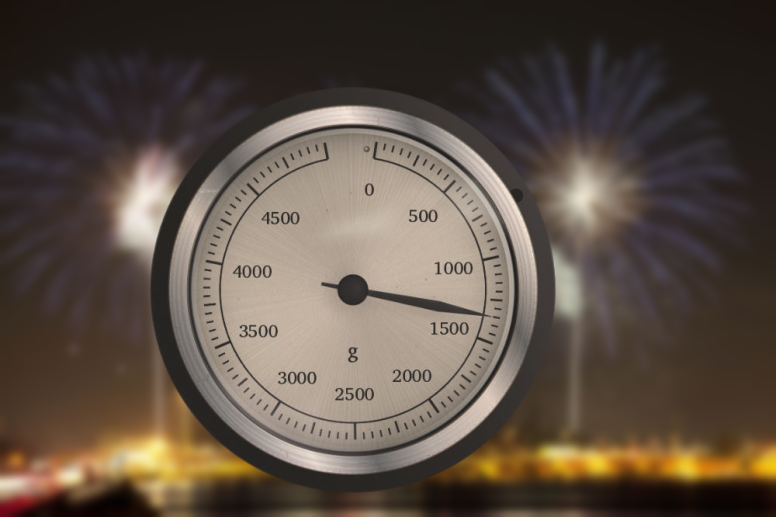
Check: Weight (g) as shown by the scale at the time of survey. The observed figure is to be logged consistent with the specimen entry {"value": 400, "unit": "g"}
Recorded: {"value": 1350, "unit": "g"}
